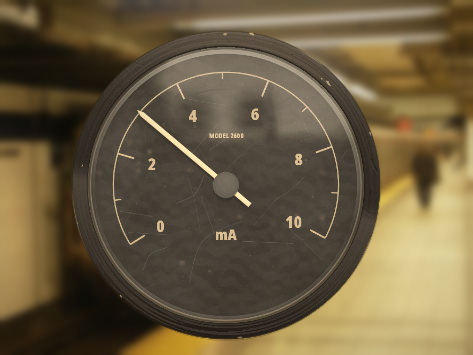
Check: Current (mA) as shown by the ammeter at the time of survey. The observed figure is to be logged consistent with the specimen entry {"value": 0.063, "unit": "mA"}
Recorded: {"value": 3, "unit": "mA"}
